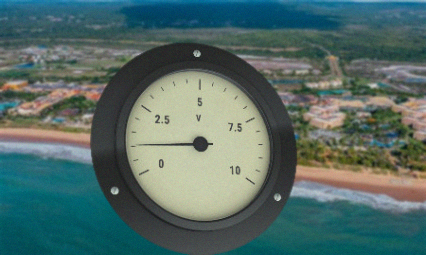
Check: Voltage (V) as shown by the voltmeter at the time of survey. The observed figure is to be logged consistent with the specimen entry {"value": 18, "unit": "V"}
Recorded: {"value": 1, "unit": "V"}
